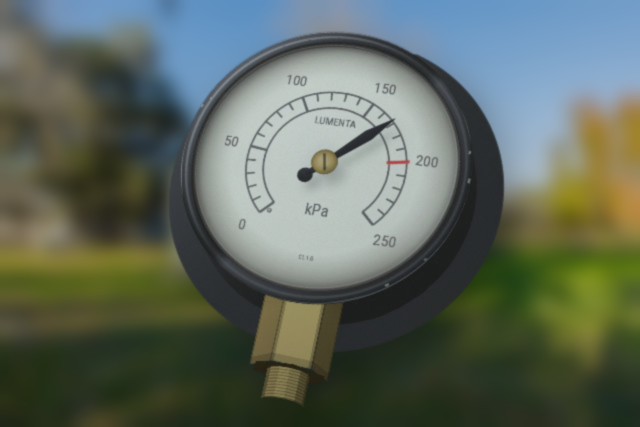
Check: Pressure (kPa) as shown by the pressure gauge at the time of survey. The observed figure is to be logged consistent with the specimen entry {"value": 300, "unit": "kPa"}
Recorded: {"value": 170, "unit": "kPa"}
